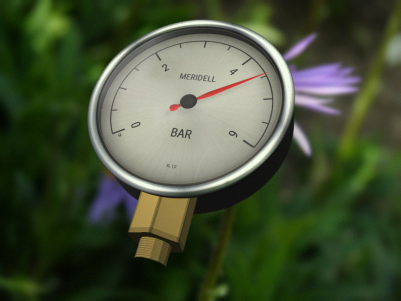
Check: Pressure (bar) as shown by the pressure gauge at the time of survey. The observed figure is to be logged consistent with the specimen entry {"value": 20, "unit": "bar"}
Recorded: {"value": 4.5, "unit": "bar"}
